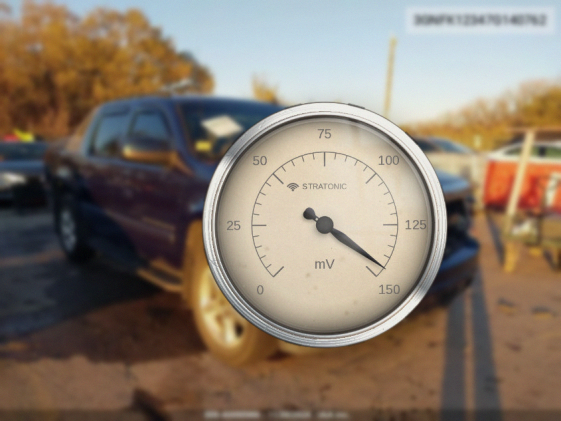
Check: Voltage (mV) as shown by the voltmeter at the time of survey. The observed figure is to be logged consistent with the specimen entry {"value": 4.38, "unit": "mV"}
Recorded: {"value": 145, "unit": "mV"}
